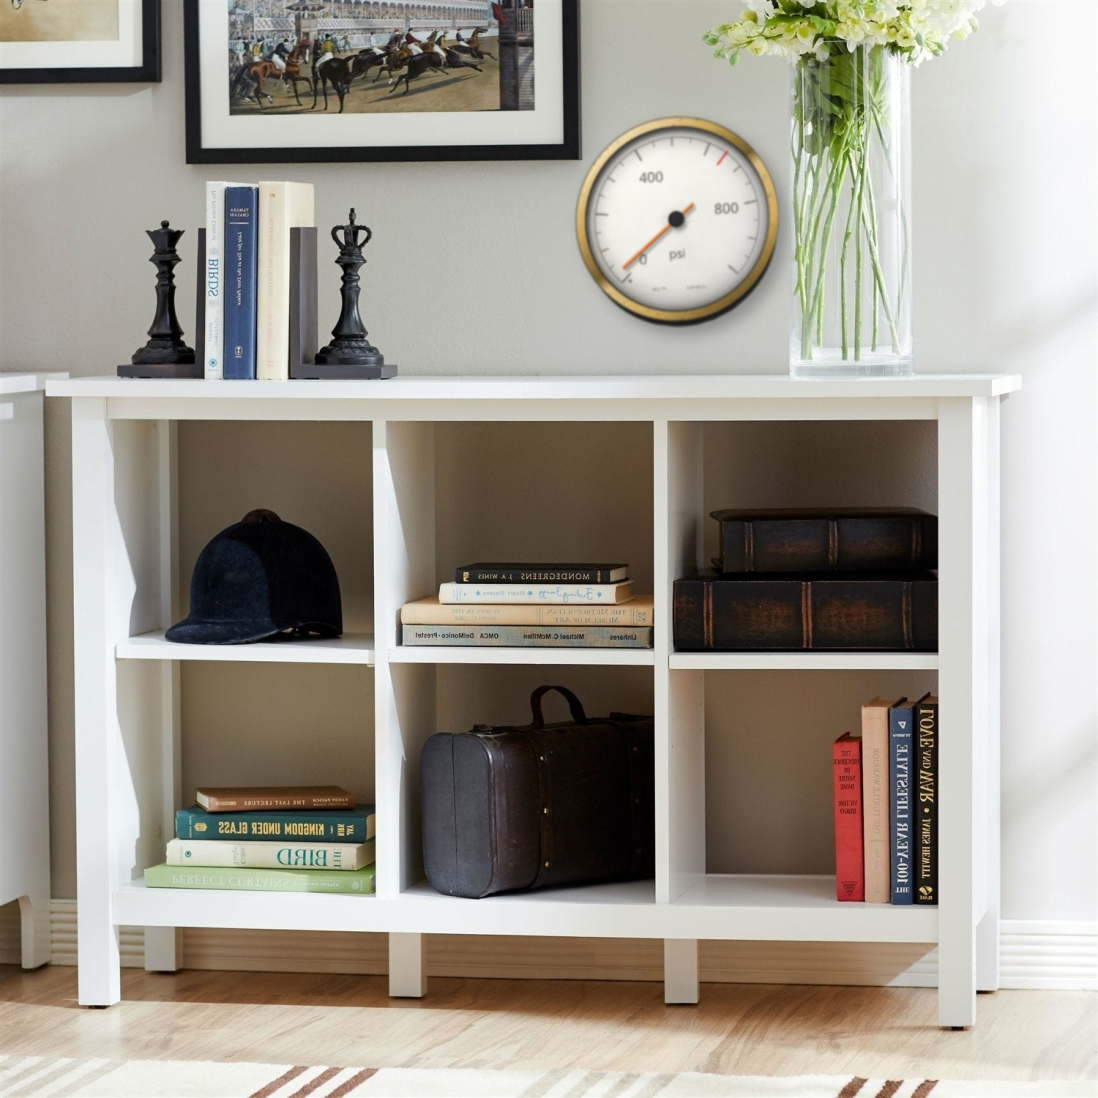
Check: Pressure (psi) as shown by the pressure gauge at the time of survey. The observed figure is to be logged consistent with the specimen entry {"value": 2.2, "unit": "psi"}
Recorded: {"value": 25, "unit": "psi"}
